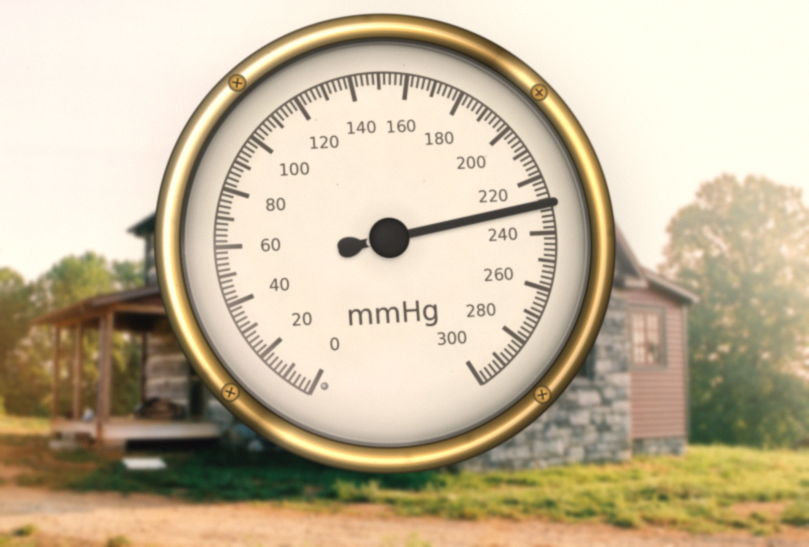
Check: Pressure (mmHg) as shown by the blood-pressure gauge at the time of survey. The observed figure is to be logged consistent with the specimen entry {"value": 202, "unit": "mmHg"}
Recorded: {"value": 230, "unit": "mmHg"}
